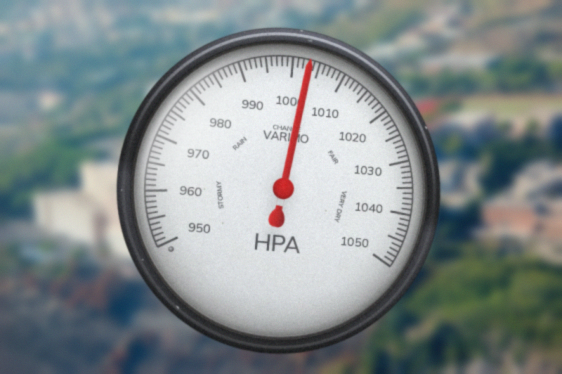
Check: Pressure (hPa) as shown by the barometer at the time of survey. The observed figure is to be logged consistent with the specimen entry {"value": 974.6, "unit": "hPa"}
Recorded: {"value": 1003, "unit": "hPa"}
